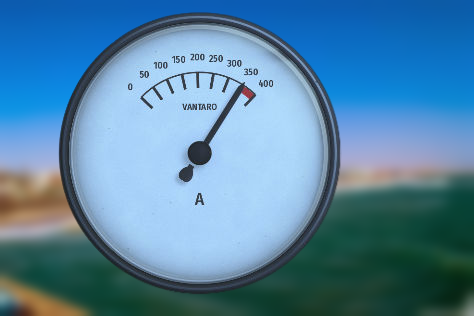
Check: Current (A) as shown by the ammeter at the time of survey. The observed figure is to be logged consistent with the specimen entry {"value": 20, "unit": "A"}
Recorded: {"value": 350, "unit": "A"}
